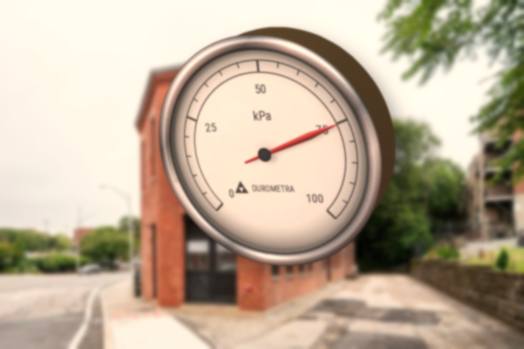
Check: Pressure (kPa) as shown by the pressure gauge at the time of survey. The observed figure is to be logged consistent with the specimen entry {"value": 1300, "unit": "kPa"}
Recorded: {"value": 75, "unit": "kPa"}
